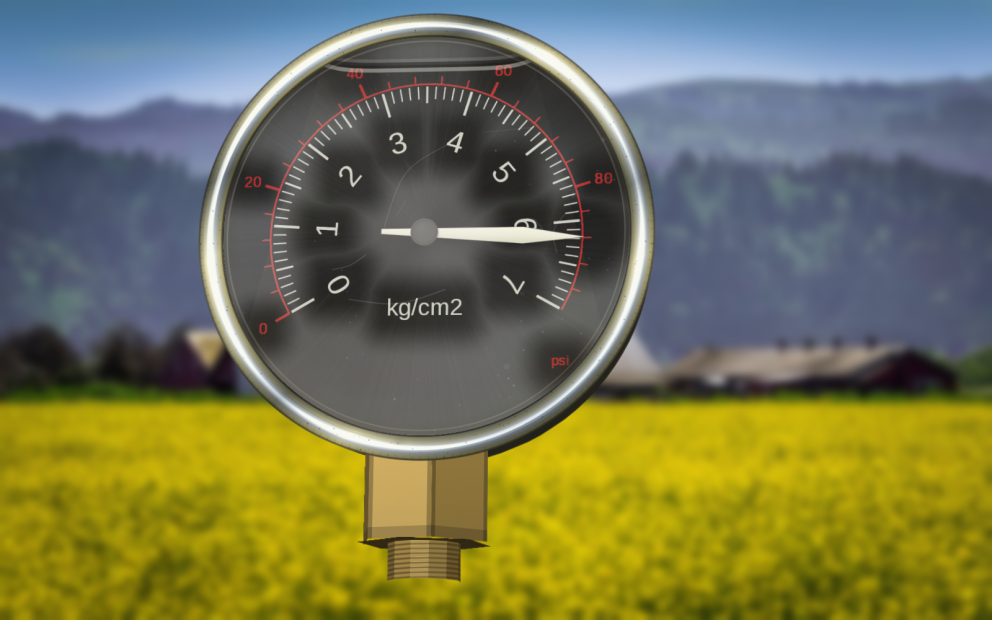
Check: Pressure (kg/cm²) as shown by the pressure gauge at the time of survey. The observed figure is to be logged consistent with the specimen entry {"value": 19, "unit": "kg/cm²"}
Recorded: {"value": 6.2, "unit": "kg/cm²"}
